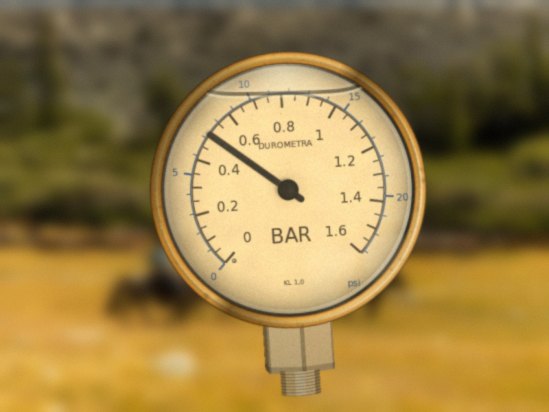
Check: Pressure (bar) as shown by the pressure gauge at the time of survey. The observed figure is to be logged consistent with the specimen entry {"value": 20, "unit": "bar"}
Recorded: {"value": 0.5, "unit": "bar"}
